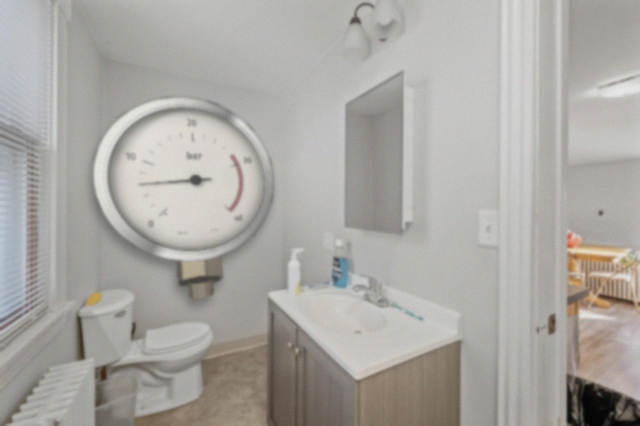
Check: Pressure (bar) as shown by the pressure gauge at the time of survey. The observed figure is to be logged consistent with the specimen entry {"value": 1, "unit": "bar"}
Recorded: {"value": 6, "unit": "bar"}
